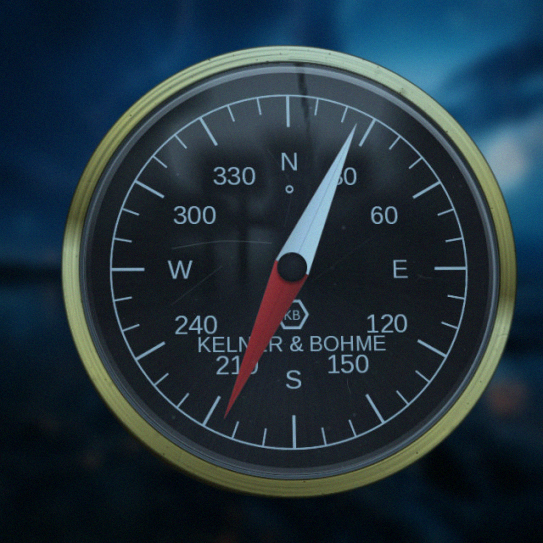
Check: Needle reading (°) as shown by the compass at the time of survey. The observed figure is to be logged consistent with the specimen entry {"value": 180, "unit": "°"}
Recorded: {"value": 205, "unit": "°"}
